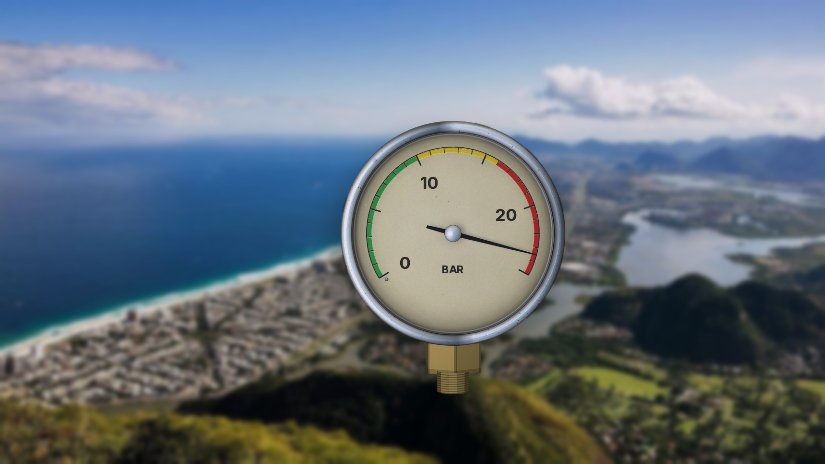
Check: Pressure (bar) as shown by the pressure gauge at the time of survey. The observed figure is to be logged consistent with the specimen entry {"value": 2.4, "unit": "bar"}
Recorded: {"value": 23.5, "unit": "bar"}
